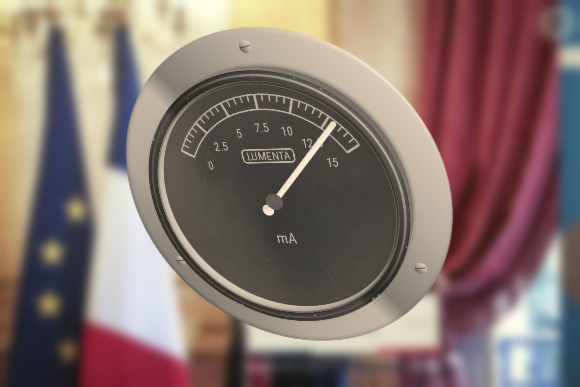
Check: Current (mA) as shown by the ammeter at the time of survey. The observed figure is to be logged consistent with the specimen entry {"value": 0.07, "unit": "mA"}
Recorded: {"value": 13, "unit": "mA"}
